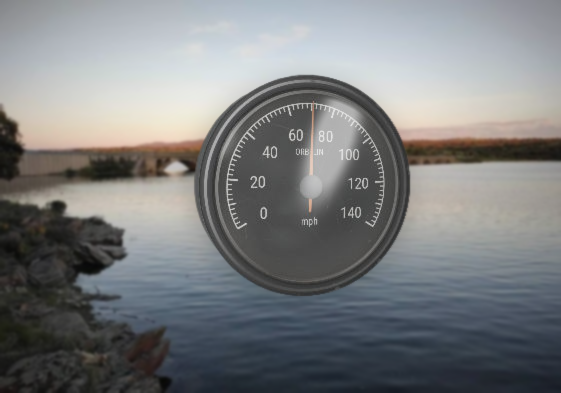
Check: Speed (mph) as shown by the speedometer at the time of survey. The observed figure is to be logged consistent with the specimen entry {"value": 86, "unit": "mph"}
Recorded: {"value": 70, "unit": "mph"}
